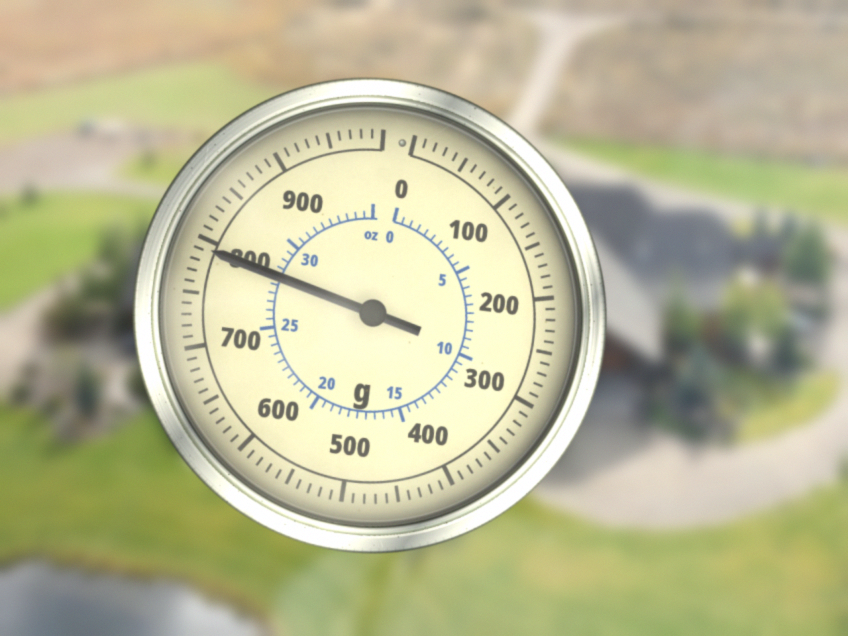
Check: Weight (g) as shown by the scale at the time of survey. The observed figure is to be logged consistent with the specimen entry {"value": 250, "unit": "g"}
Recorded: {"value": 790, "unit": "g"}
